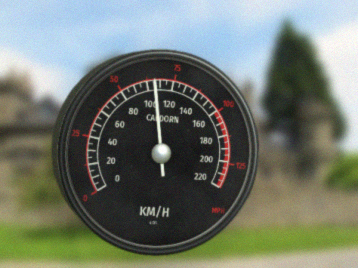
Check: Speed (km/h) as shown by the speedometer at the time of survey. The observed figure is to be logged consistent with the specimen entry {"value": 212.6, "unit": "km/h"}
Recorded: {"value": 105, "unit": "km/h"}
